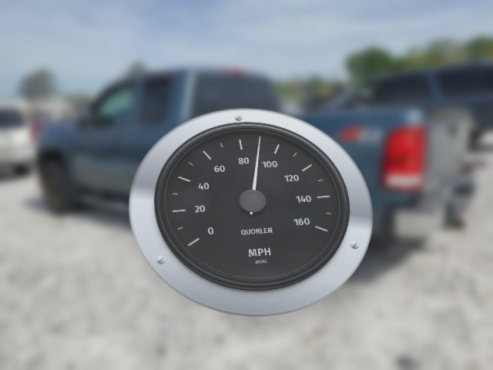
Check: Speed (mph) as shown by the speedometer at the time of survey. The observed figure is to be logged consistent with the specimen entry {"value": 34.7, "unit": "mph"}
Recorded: {"value": 90, "unit": "mph"}
